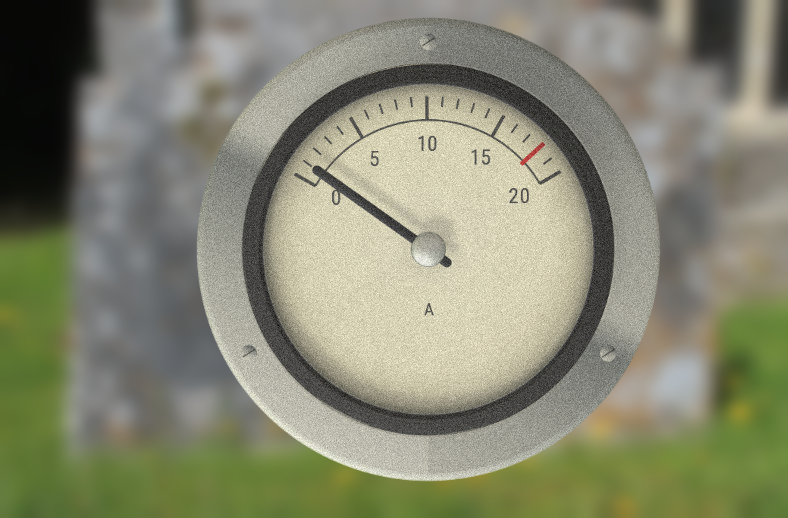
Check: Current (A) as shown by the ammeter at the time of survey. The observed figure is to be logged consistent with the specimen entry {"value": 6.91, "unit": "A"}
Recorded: {"value": 1, "unit": "A"}
